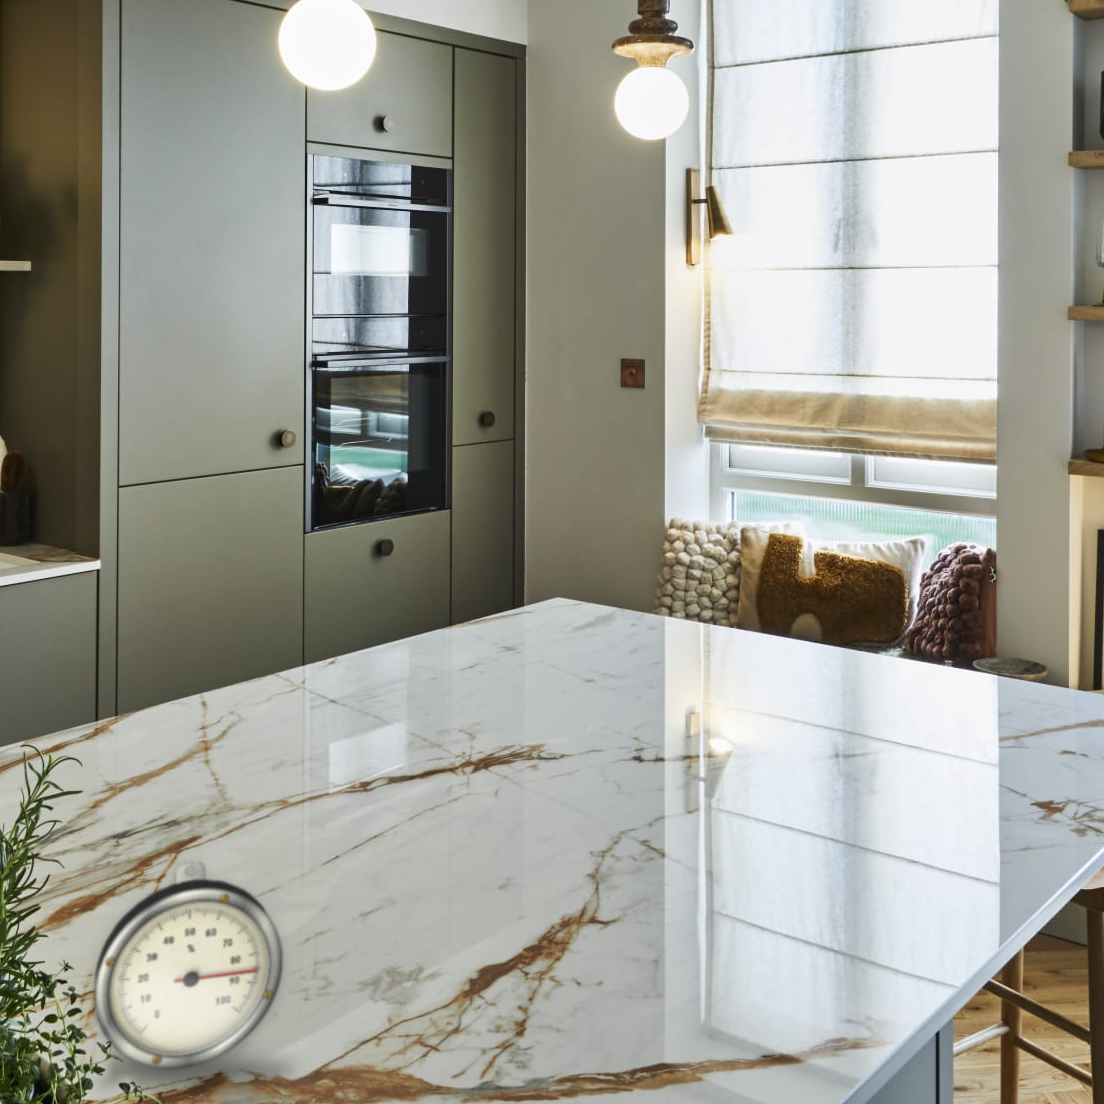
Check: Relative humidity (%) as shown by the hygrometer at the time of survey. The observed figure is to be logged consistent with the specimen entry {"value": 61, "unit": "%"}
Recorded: {"value": 85, "unit": "%"}
